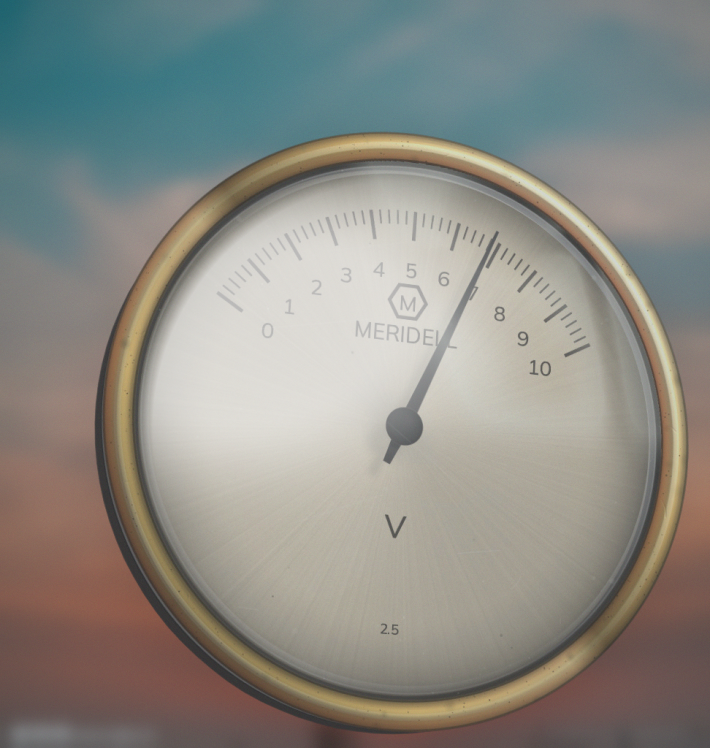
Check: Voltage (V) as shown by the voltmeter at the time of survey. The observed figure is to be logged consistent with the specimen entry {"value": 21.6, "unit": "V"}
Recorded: {"value": 6.8, "unit": "V"}
